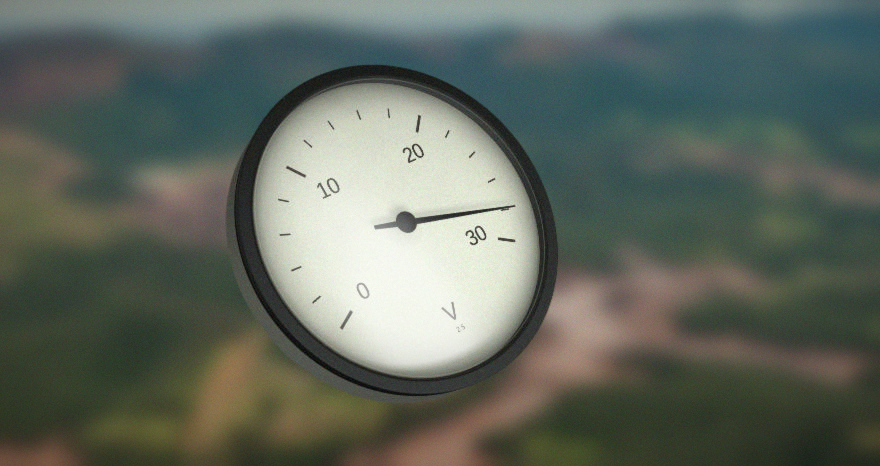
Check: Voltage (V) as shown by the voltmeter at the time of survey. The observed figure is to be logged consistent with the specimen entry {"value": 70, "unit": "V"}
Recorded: {"value": 28, "unit": "V"}
